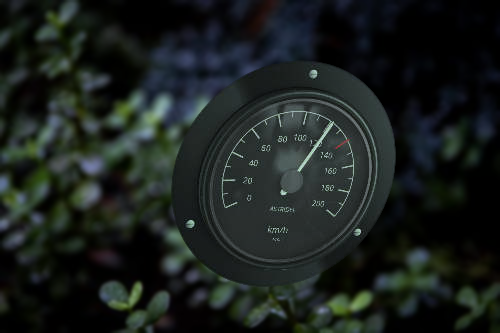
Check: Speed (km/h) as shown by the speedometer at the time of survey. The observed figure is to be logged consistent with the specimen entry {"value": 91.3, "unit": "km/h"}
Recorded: {"value": 120, "unit": "km/h"}
